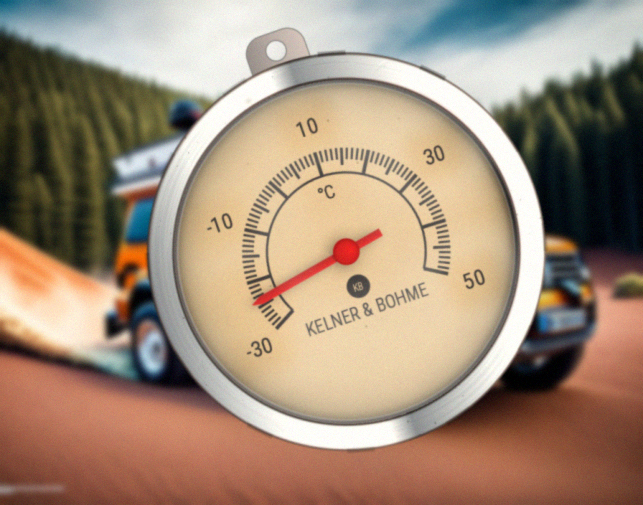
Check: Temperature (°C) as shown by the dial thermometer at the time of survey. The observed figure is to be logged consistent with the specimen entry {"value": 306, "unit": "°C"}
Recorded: {"value": -24, "unit": "°C"}
